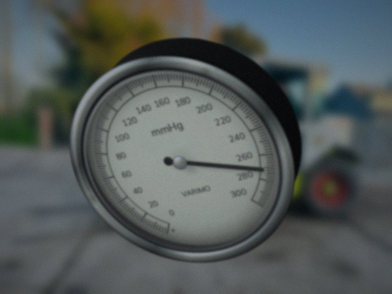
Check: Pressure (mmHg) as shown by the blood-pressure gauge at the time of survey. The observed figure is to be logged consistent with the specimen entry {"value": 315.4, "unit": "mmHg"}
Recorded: {"value": 270, "unit": "mmHg"}
